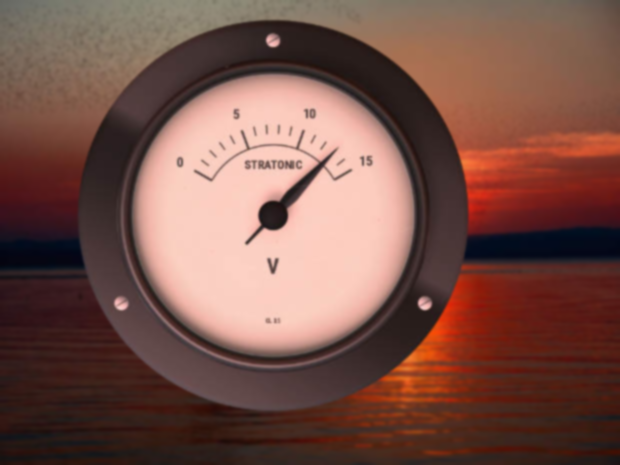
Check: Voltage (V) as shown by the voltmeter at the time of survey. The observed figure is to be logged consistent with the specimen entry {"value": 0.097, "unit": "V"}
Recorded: {"value": 13, "unit": "V"}
